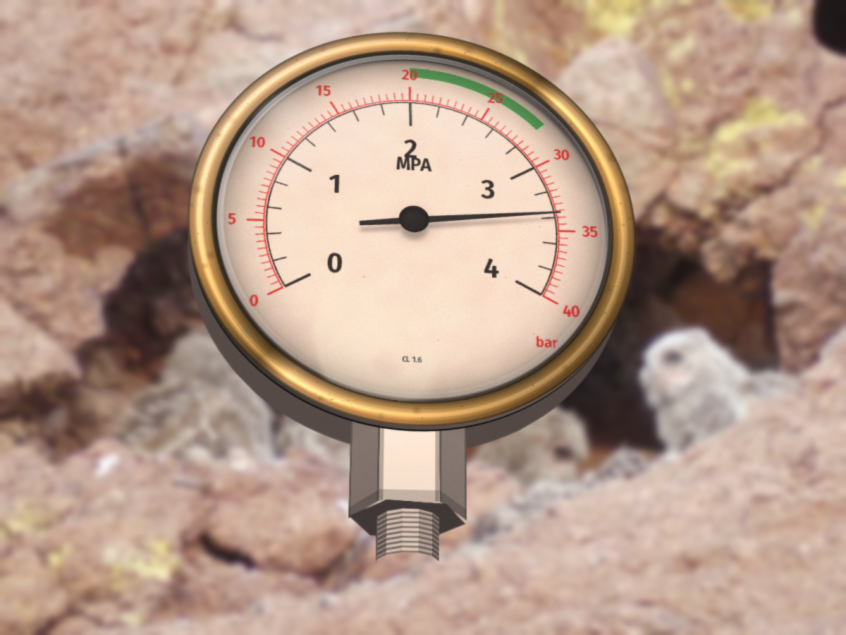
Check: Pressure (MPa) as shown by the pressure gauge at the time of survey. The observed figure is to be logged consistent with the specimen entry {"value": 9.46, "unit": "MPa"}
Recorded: {"value": 3.4, "unit": "MPa"}
